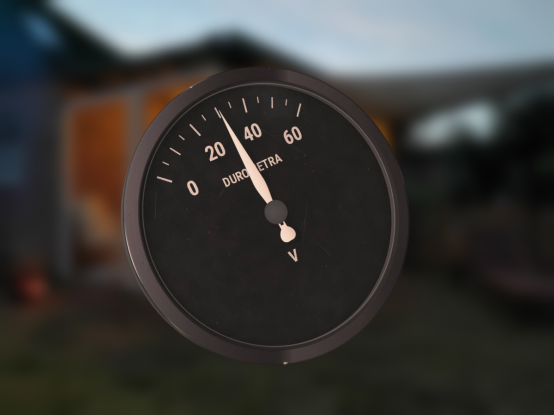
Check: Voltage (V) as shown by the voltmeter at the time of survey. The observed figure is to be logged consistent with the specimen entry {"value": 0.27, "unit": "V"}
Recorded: {"value": 30, "unit": "V"}
